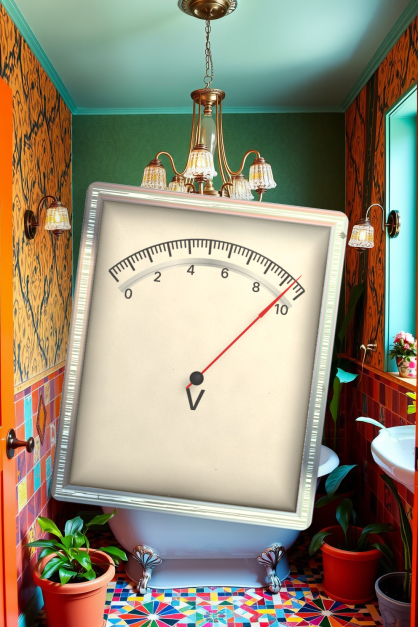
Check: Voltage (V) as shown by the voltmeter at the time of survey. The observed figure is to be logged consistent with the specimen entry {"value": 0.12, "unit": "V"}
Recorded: {"value": 9.4, "unit": "V"}
